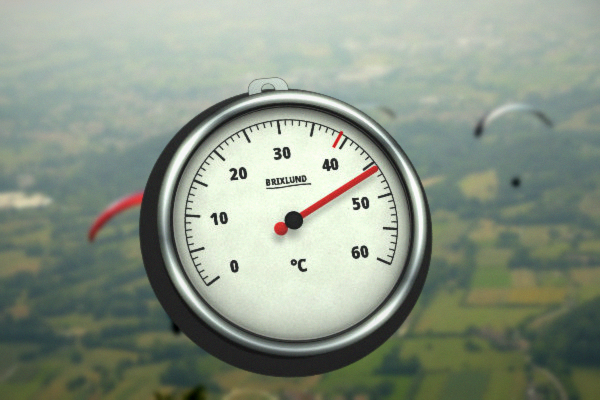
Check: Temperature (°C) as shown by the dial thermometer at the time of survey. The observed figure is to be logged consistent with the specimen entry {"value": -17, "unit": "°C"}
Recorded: {"value": 46, "unit": "°C"}
